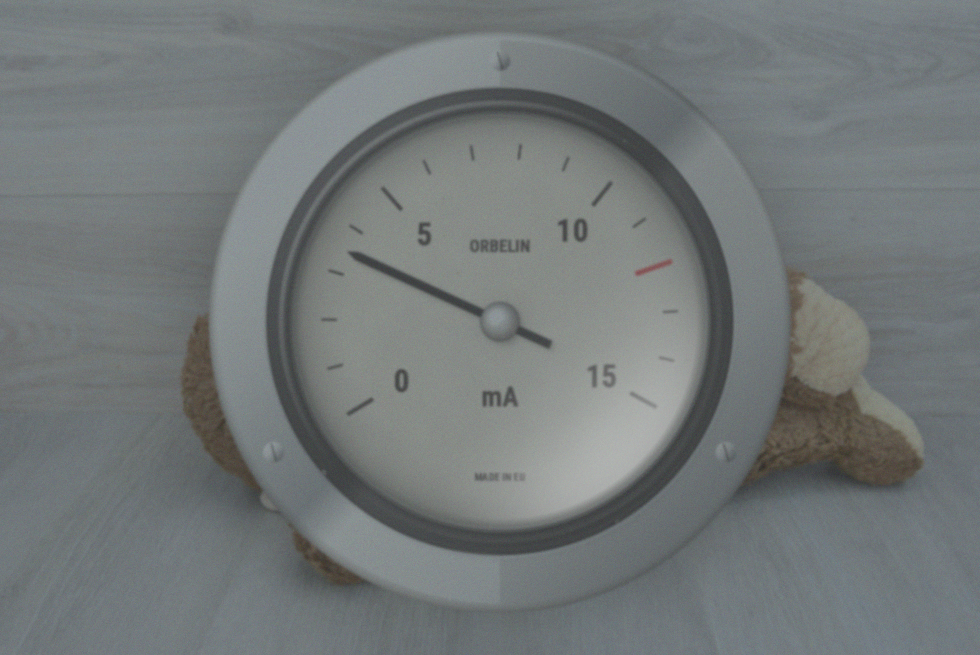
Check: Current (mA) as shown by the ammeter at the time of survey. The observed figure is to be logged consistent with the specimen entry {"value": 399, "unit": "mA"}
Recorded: {"value": 3.5, "unit": "mA"}
